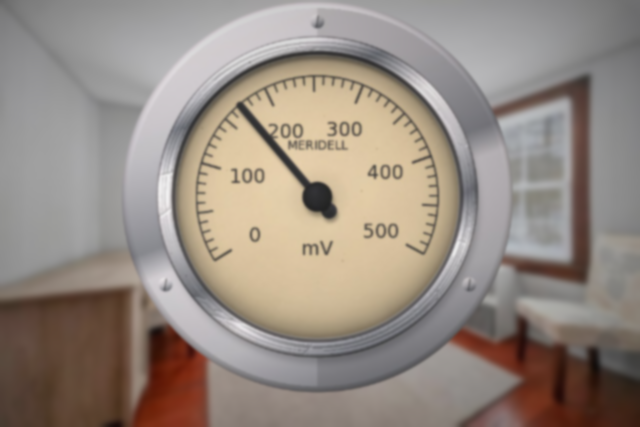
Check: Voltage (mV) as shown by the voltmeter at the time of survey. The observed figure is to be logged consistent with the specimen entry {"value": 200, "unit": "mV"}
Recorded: {"value": 170, "unit": "mV"}
